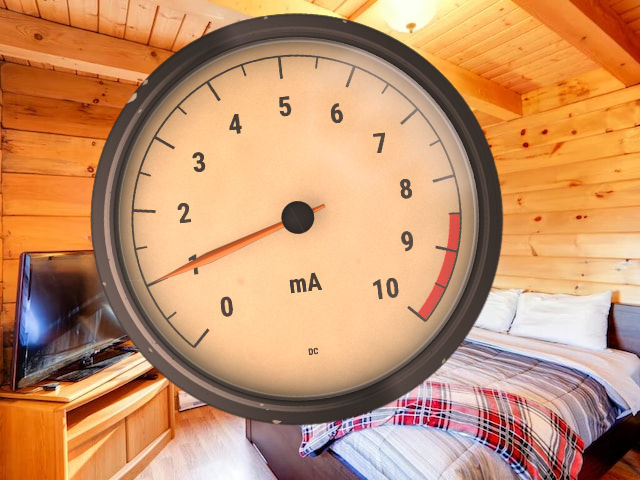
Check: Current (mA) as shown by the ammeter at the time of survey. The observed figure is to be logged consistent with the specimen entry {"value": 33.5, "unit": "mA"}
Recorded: {"value": 1, "unit": "mA"}
